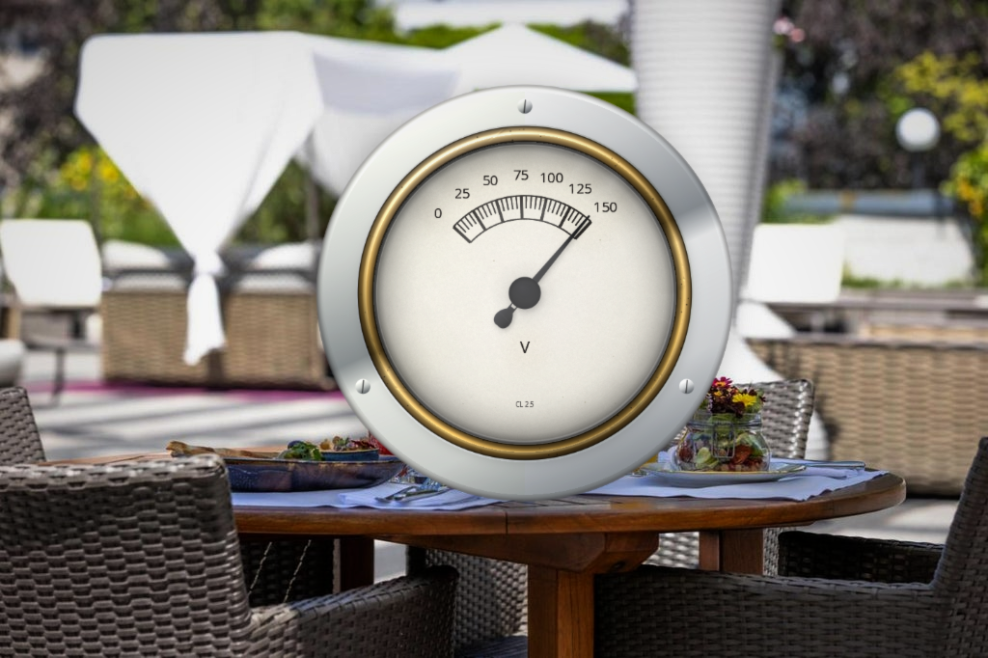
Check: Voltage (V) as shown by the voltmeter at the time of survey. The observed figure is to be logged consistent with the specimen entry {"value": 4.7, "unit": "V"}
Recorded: {"value": 145, "unit": "V"}
